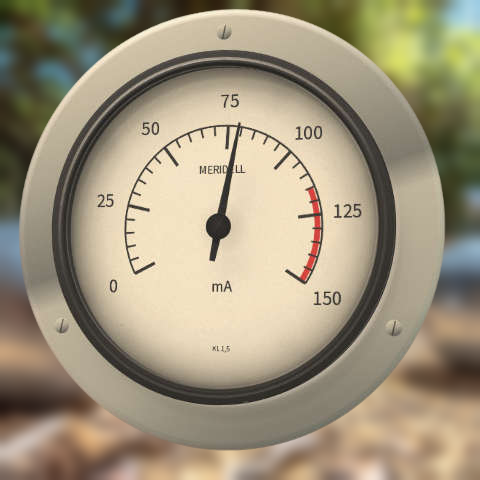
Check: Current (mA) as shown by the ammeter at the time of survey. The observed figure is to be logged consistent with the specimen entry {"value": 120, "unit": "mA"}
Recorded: {"value": 80, "unit": "mA"}
